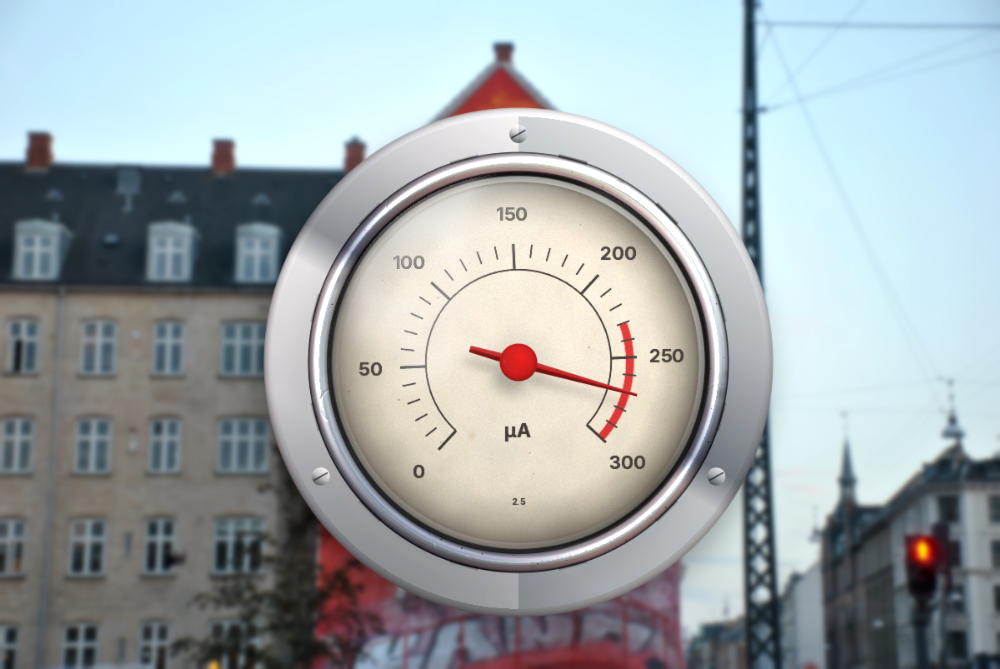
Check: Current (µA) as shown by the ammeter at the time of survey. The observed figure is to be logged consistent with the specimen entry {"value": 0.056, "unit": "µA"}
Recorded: {"value": 270, "unit": "µA"}
